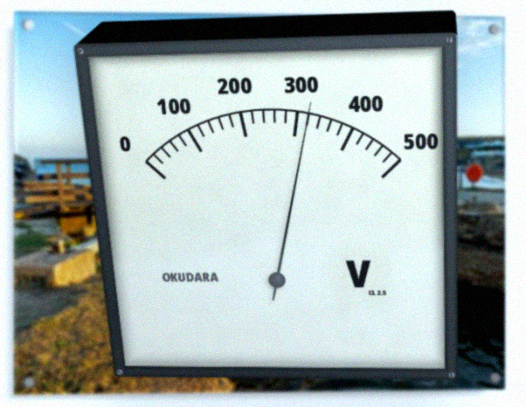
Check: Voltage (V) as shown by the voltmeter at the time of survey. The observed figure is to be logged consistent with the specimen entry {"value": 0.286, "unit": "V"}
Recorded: {"value": 320, "unit": "V"}
